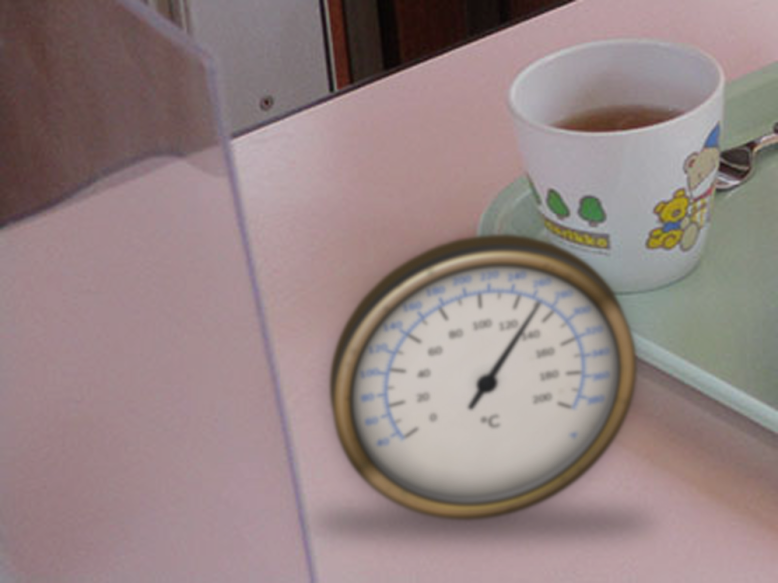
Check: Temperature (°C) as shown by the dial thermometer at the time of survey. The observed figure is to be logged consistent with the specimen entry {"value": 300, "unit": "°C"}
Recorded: {"value": 130, "unit": "°C"}
